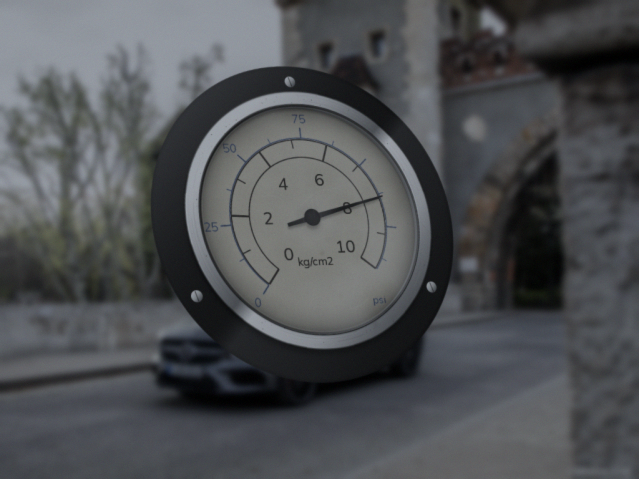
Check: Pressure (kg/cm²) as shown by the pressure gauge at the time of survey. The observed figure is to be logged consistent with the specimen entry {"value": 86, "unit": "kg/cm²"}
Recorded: {"value": 8, "unit": "kg/cm²"}
